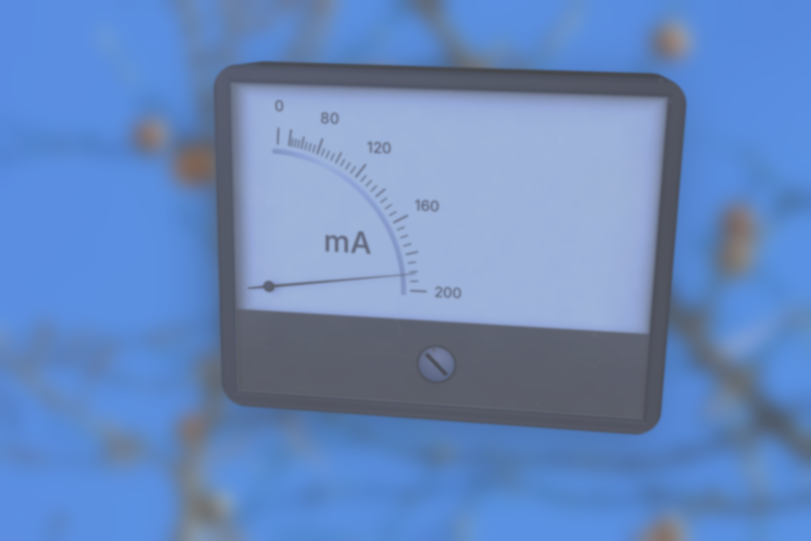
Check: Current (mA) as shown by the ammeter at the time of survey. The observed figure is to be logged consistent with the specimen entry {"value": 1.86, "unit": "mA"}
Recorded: {"value": 190, "unit": "mA"}
